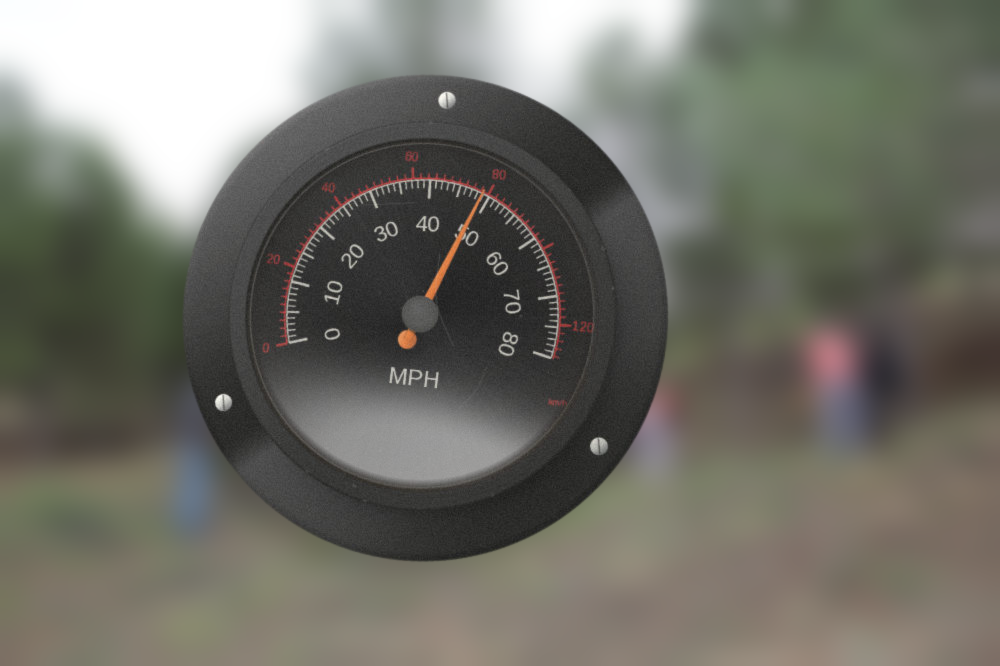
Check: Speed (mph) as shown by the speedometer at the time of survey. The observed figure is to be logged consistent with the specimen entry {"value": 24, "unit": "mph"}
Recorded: {"value": 49, "unit": "mph"}
